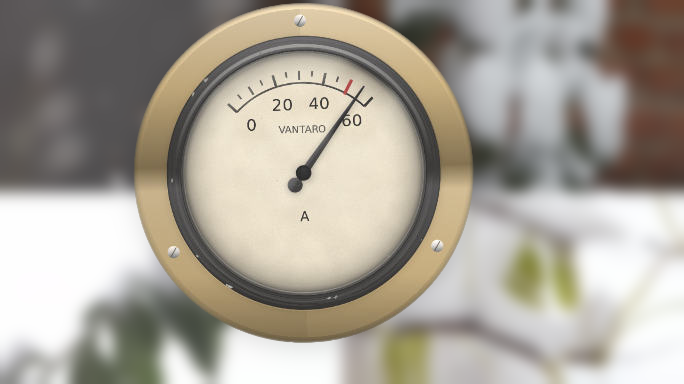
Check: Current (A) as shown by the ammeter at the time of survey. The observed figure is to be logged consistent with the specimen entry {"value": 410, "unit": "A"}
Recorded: {"value": 55, "unit": "A"}
